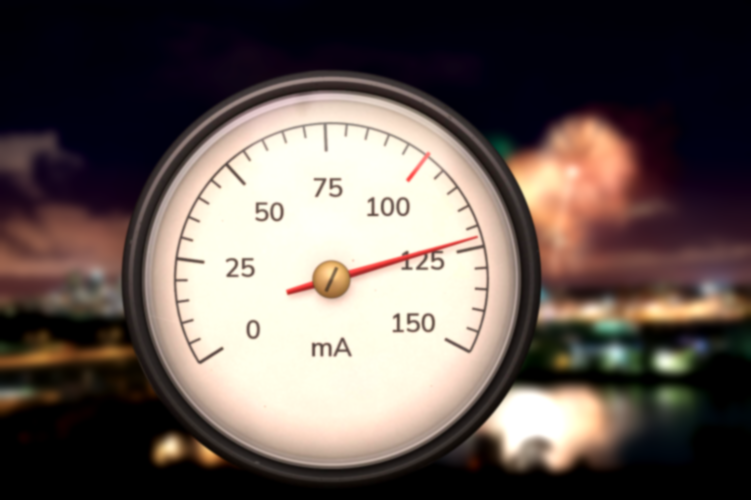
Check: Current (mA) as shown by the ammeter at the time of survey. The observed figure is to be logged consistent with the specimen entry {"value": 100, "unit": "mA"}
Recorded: {"value": 122.5, "unit": "mA"}
